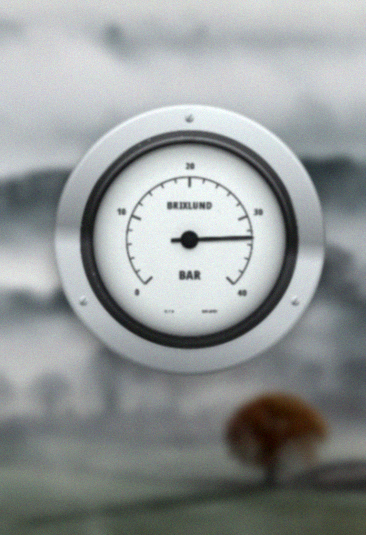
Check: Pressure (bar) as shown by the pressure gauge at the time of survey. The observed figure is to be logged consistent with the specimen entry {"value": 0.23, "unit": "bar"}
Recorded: {"value": 33, "unit": "bar"}
